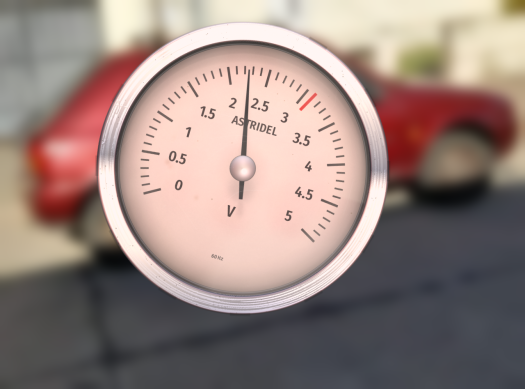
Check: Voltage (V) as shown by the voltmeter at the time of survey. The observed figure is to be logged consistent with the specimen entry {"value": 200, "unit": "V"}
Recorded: {"value": 2.25, "unit": "V"}
